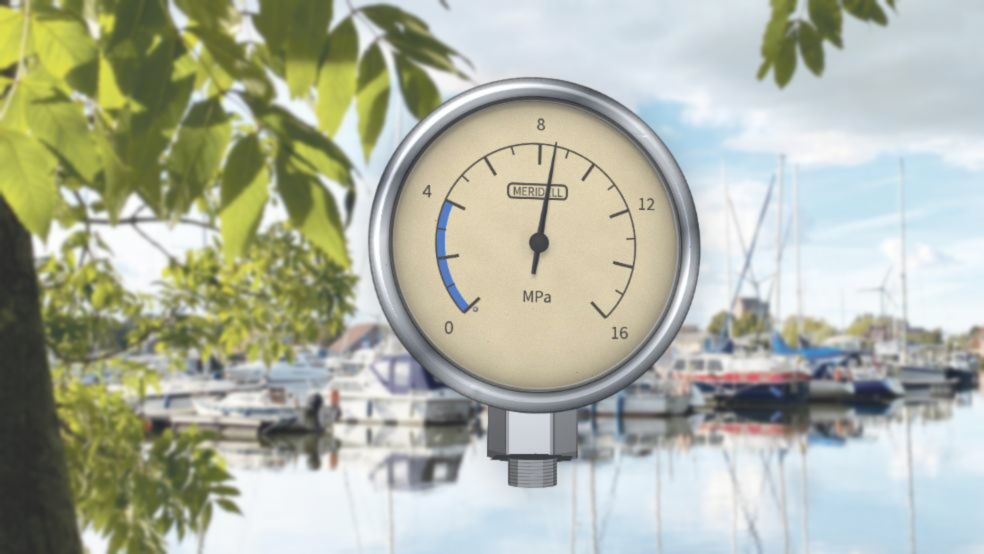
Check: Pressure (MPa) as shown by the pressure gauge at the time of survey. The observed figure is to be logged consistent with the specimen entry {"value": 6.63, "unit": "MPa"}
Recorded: {"value": 8.5, "unit": "MPa"}
